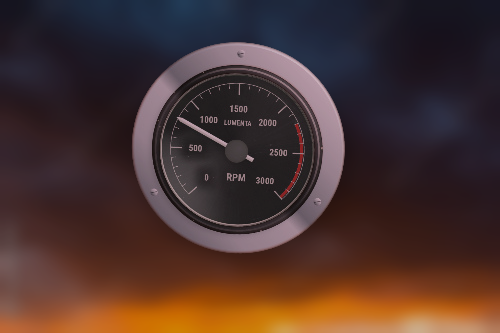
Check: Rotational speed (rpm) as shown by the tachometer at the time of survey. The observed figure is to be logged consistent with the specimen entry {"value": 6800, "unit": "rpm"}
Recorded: {"value": 800, "unit": "rpm"}
